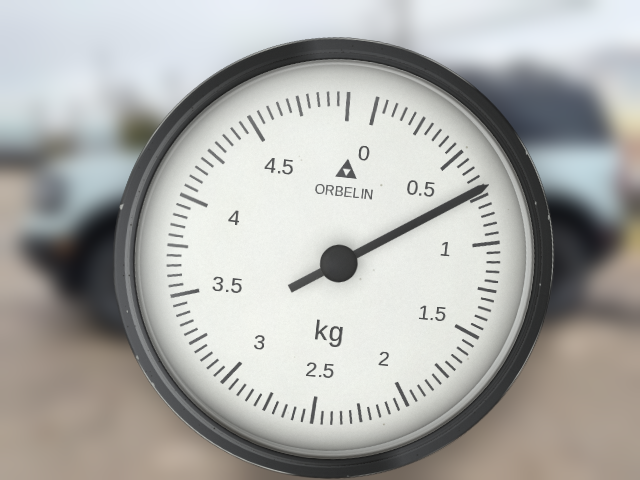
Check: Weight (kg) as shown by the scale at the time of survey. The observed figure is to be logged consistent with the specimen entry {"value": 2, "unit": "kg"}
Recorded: {"value": 0.7, "unit": "kg"}
